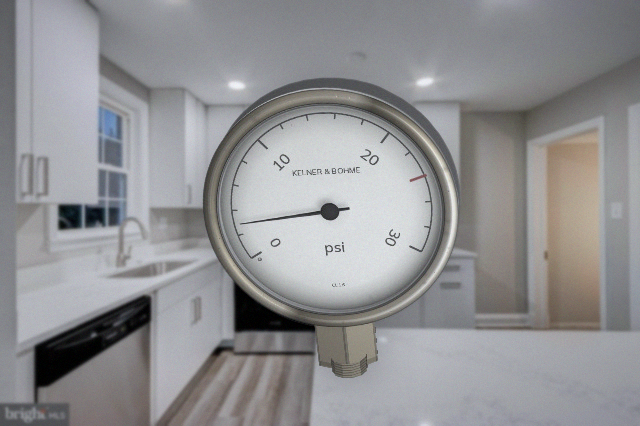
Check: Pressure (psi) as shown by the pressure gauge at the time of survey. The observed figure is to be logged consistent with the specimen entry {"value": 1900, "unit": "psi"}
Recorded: {"value": 3, "unit": "psi"}
